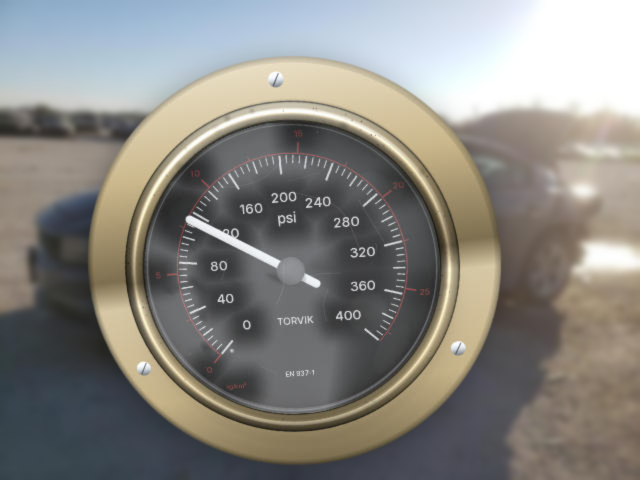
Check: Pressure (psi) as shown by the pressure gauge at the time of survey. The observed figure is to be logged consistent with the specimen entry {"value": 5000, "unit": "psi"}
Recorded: {"value": 115, "unit": "psi"}
